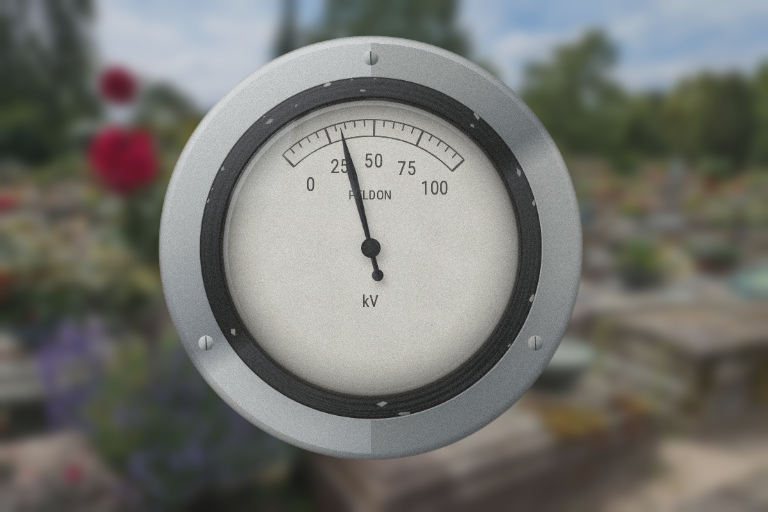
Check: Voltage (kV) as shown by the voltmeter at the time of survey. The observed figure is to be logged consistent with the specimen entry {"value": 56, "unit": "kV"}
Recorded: {"value": 32.5, "unit": "kV"}
